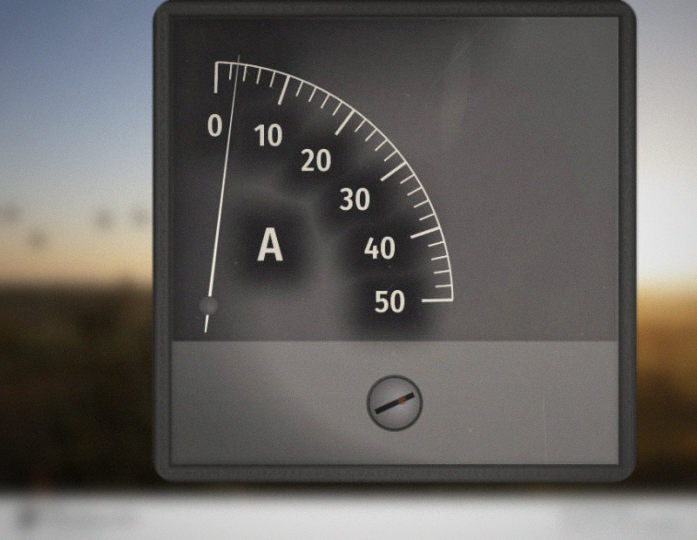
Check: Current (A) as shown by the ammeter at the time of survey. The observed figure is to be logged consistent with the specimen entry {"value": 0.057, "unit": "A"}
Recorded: {"value": 3, "unit": "A"}
